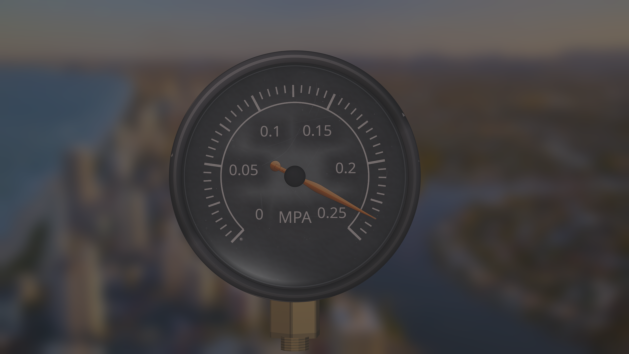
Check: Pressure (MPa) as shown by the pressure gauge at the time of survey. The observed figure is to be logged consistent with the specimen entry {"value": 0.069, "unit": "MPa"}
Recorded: {"value": 0.235, "unit": "MPa"}
